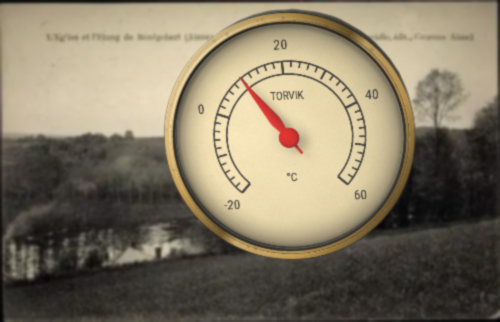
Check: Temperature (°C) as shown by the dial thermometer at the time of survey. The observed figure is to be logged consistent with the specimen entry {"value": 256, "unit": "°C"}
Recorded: {"value": 10, "unit": "°C"}
